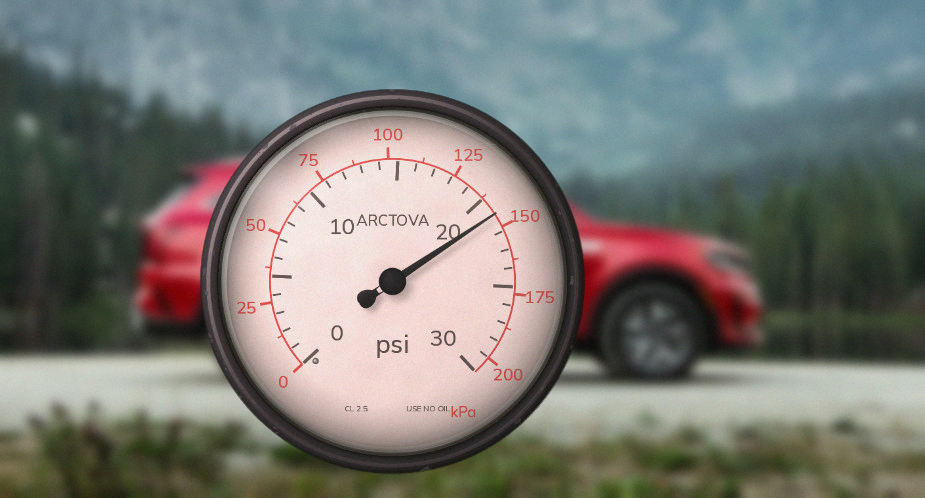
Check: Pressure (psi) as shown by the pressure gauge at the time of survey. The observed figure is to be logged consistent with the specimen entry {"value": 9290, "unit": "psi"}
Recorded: {"value": 21, "unit": "psi"}
